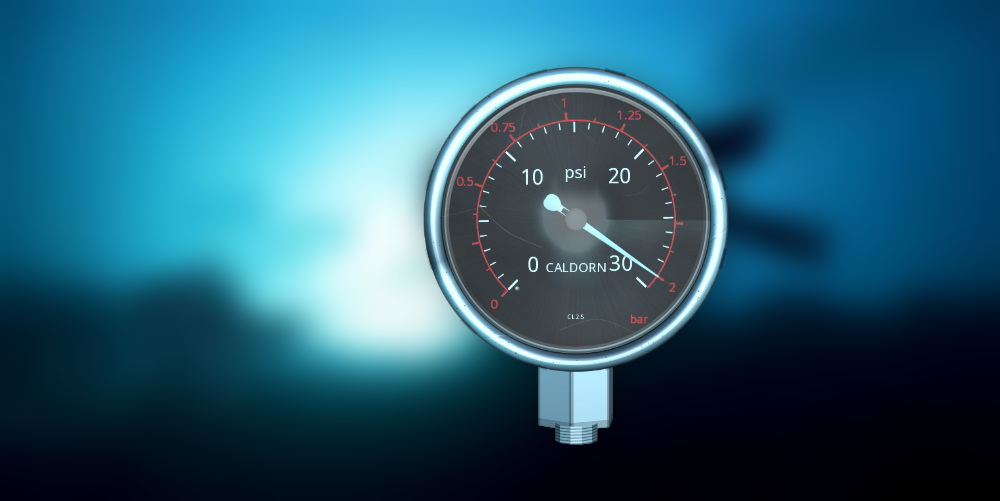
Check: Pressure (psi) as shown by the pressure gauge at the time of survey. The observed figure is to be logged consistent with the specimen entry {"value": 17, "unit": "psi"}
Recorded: {"value": 29, "unit": "psi"}
